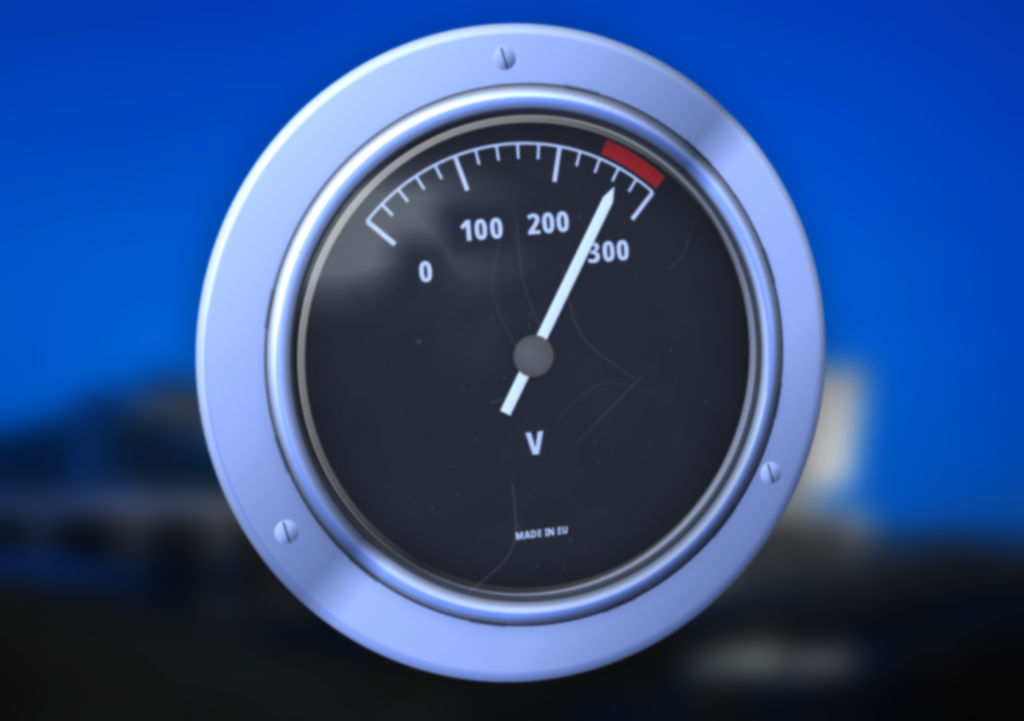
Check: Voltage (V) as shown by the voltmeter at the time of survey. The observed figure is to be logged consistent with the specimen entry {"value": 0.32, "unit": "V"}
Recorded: {"value": 260, "unit": "V"}
